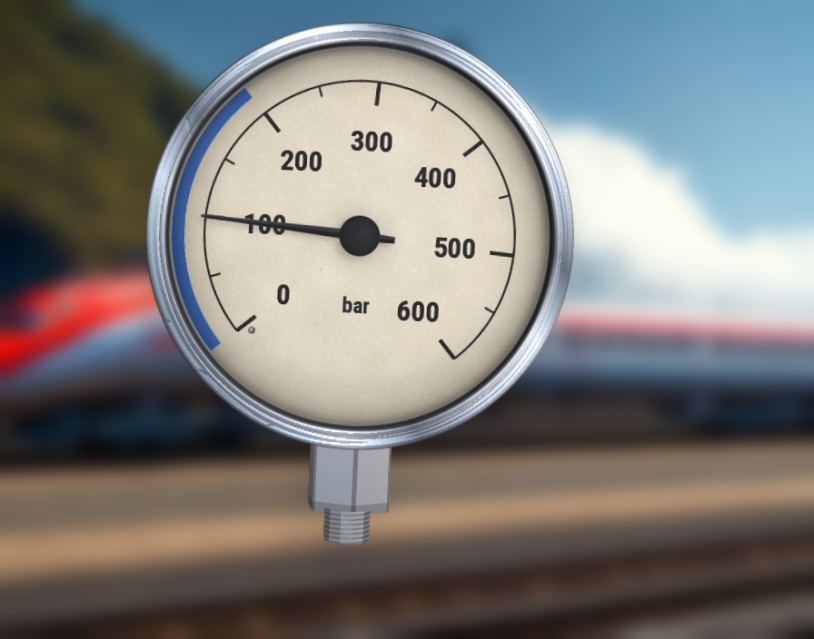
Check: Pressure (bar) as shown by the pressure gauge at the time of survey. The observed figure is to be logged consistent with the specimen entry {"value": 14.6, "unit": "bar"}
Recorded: {"value": 100, "unit": "bar"}
